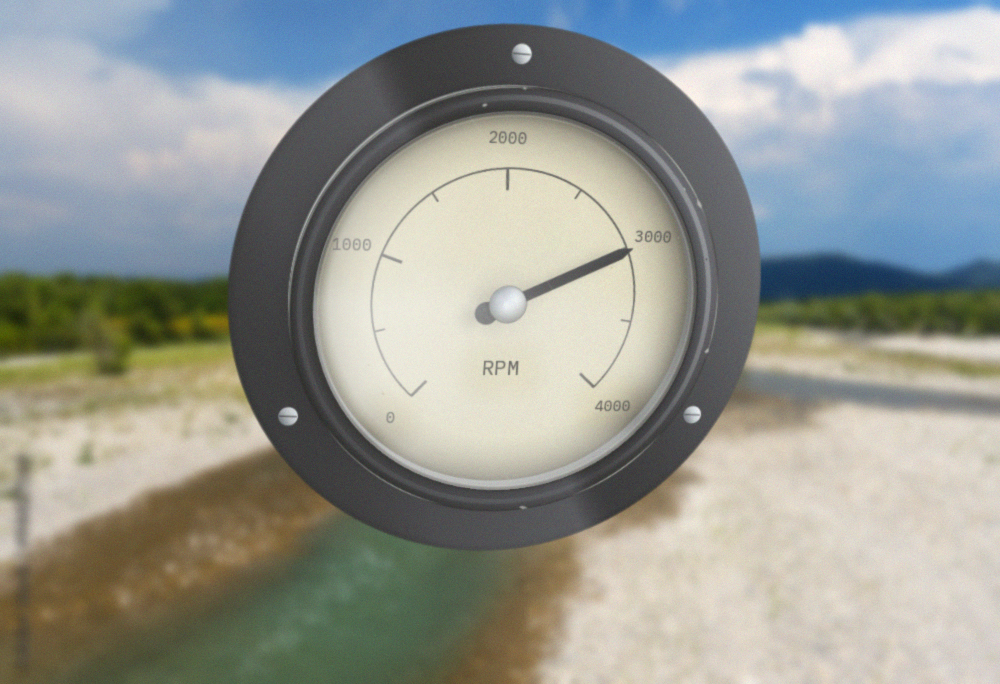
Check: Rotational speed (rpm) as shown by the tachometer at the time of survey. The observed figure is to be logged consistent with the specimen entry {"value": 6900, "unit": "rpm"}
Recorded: {"value": 3000, "unit": "rpm"}
